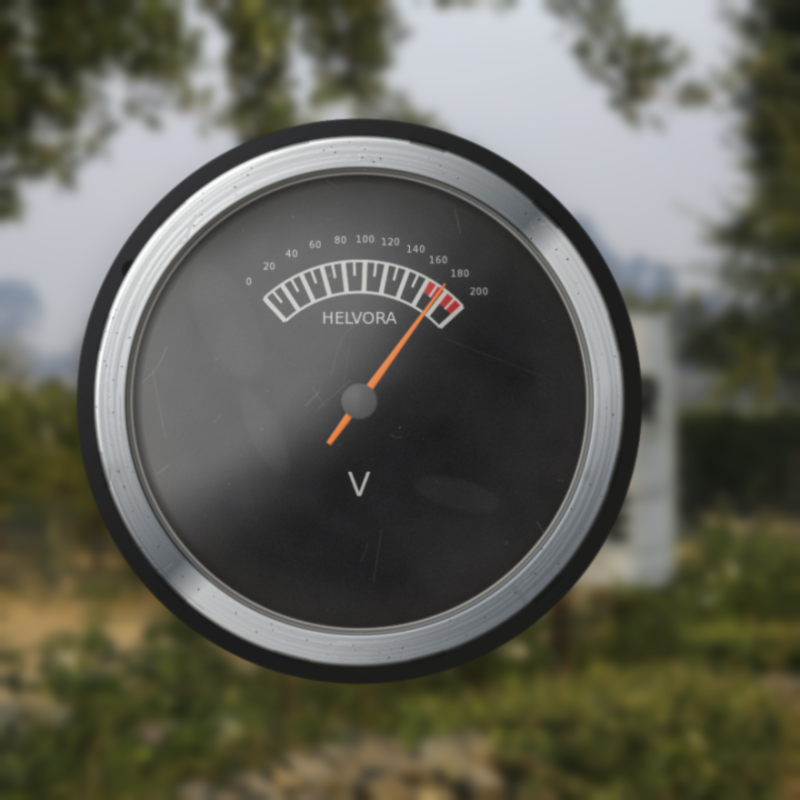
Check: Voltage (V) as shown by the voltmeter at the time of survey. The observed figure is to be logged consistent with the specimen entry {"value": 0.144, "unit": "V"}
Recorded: {"value": 175, "unit": "V"}
